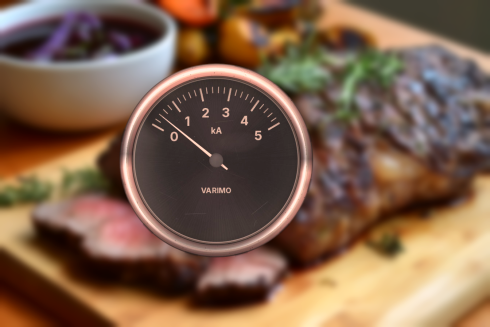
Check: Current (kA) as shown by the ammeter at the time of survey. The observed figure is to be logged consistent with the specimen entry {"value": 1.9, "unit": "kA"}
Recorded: {"value": 0.4, "unit": "kA"}
